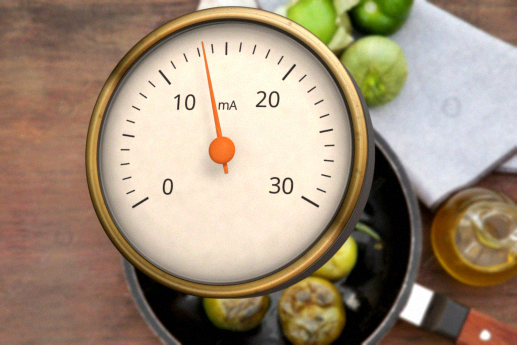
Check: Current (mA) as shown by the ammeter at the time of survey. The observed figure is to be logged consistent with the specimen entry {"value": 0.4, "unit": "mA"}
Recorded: {"value": 13.5, "unit": "mA"}
